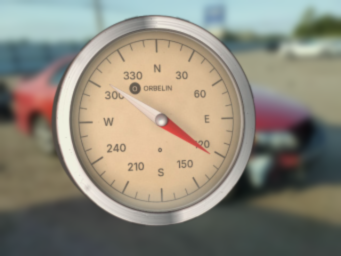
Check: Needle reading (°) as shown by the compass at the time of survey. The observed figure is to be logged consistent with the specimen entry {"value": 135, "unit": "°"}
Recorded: {"value": 125, "unit": "°"}
